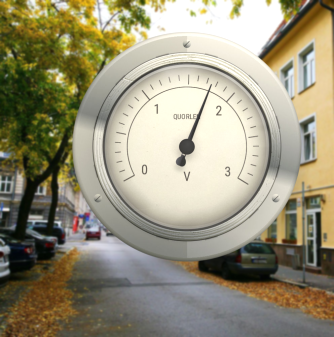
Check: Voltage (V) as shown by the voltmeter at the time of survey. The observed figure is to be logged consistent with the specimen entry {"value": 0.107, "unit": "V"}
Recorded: {"value": 1.75, "unit": "V"}
